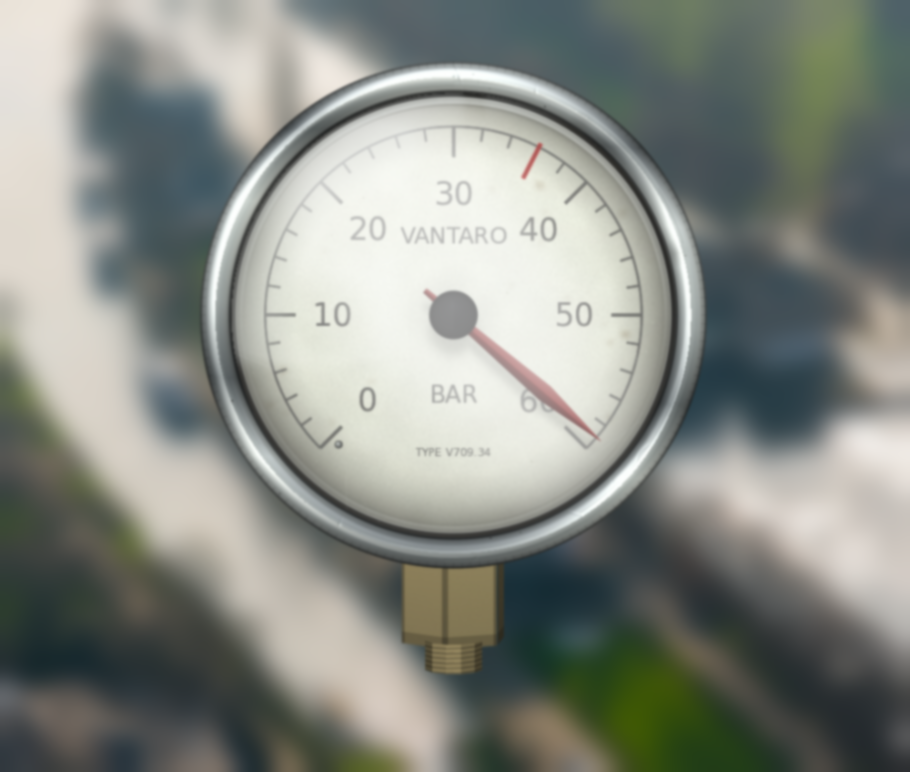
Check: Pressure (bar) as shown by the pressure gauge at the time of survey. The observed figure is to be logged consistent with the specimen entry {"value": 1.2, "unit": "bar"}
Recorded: {"value": 59, "unit": "bar"}
